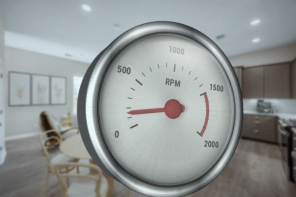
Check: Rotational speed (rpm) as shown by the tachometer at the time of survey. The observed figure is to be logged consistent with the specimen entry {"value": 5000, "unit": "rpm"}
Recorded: {"value": 150, "unit": "rpm"}
